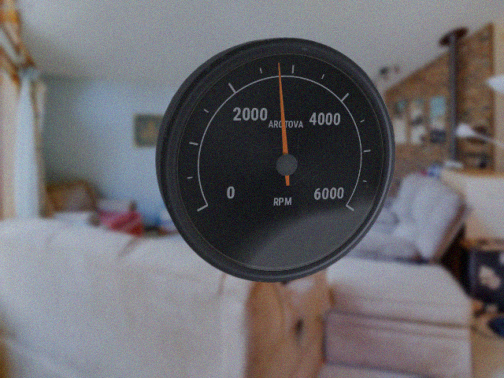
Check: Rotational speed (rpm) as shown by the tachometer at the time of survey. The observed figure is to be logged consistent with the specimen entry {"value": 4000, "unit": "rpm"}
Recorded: {"value": 2750, "unit": "rpm"}
